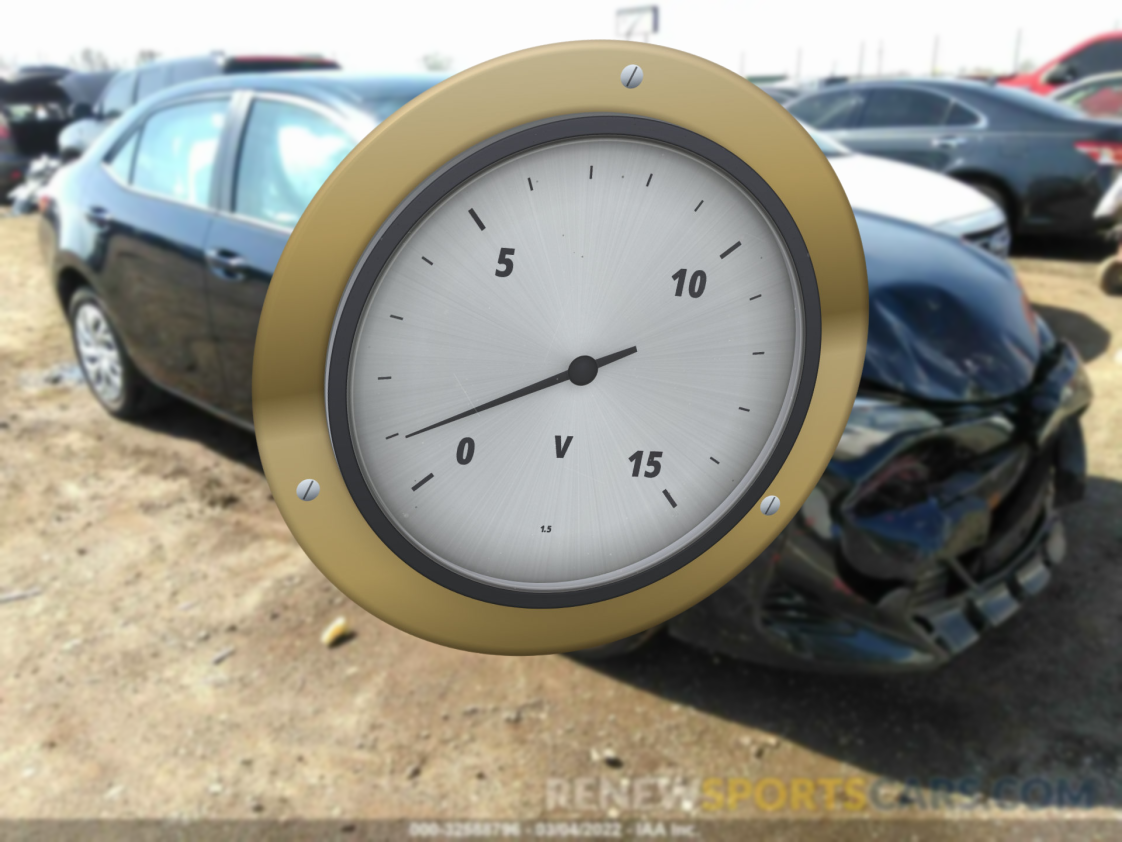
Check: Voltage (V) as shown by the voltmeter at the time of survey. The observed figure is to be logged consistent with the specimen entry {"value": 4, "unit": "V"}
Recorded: {"value": 1, "unit": "V"}
